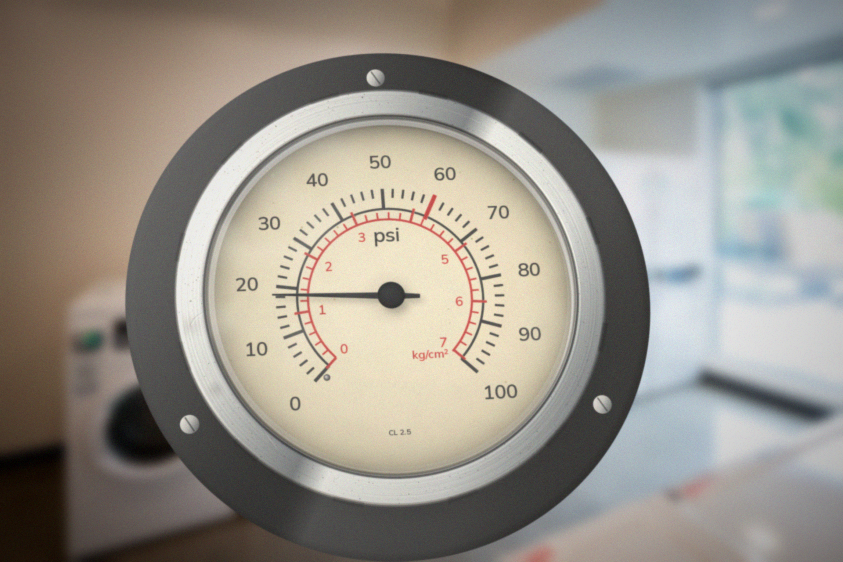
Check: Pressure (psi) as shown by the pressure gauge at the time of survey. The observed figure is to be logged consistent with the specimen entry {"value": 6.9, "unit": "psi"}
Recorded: {"value": 18, "unit": "psi"}
